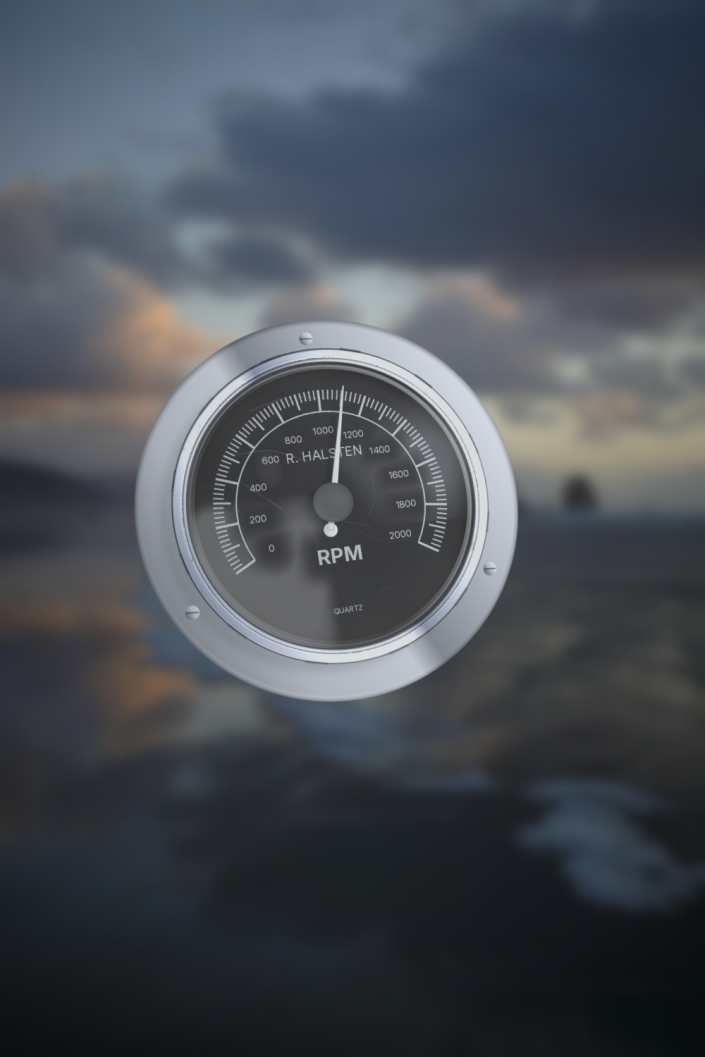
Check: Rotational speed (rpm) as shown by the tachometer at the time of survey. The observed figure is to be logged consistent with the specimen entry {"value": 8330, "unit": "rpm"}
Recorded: {"value": 1100, "unit": "rpm"}
